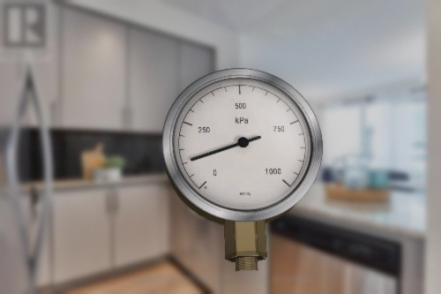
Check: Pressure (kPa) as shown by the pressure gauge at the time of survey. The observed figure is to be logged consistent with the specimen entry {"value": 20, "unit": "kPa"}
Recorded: {"value": 100, "unit": "kPa"}
